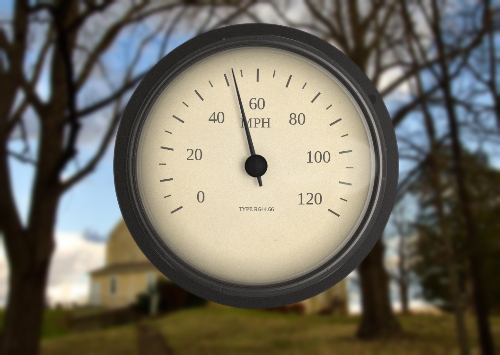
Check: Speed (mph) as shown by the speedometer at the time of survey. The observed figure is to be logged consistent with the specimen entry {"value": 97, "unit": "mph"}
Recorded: {"value": 52.5, "unit": "mph"}
